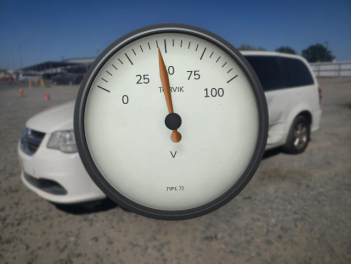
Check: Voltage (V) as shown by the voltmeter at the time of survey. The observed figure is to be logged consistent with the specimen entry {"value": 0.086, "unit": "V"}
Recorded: {"value": 45, "unit": "V"}
